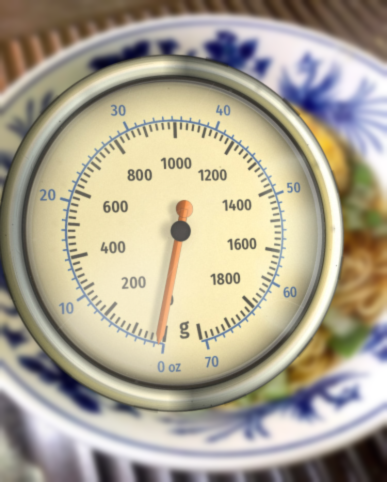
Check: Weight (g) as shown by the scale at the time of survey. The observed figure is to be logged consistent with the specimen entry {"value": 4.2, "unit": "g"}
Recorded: {"value": 20, "unit": "g"}
